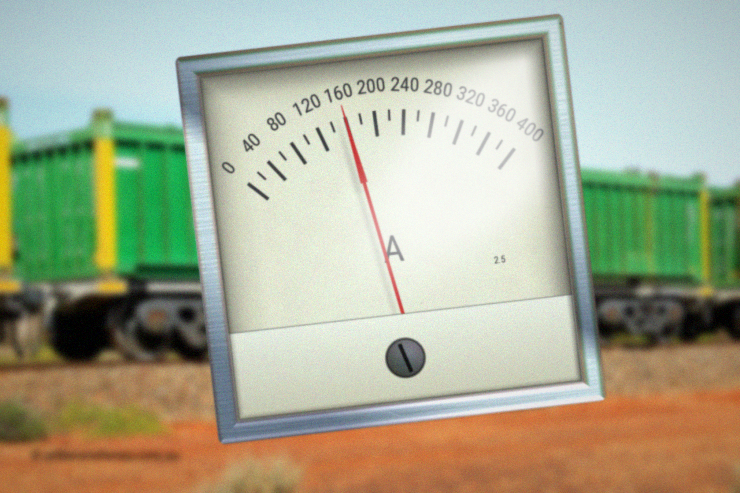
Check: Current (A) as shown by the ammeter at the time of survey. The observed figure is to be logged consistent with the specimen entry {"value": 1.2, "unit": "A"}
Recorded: {"value": 160, "unit": "A"}
